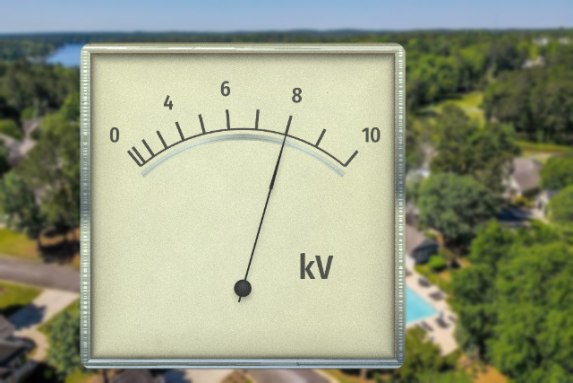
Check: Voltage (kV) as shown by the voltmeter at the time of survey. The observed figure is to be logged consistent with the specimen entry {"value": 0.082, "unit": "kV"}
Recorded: {"value": 8, "unit": "kV"}
